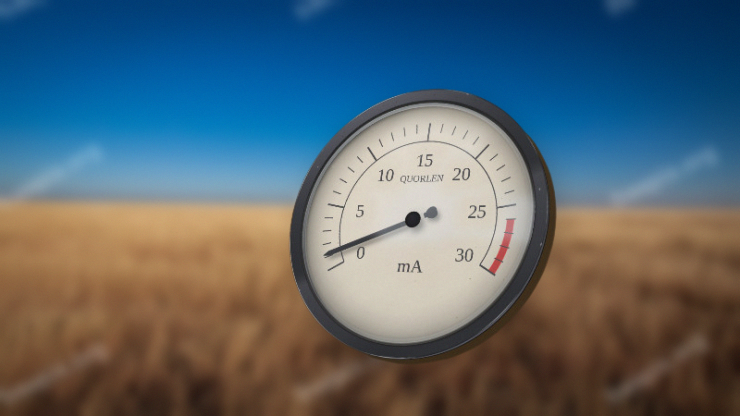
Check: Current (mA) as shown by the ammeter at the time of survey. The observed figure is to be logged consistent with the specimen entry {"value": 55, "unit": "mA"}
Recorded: {"value": 1, "unit": "mA"}
